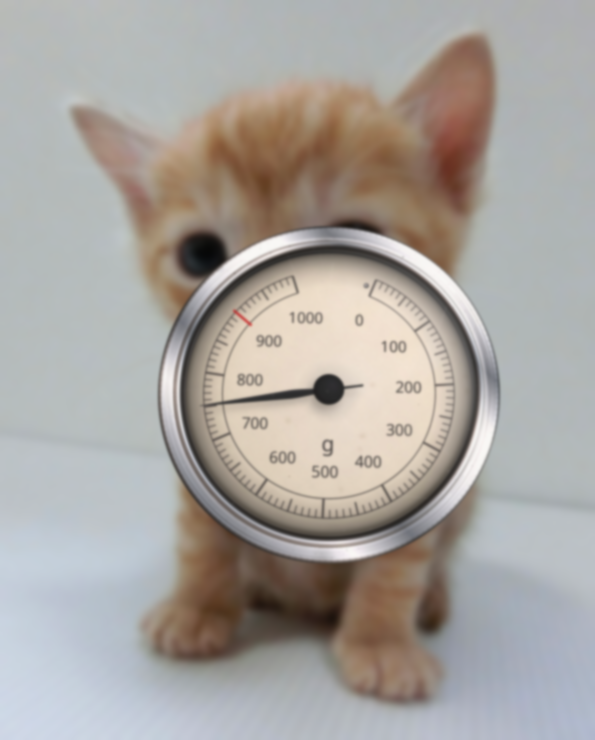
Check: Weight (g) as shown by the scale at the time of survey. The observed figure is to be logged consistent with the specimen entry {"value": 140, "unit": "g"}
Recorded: {"value": 750, "unit": "g"}
